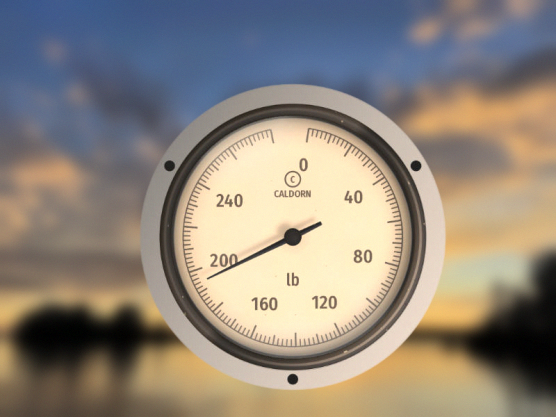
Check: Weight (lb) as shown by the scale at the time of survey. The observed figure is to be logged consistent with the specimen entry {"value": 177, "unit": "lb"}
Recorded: {"value": 194, "unit": "lb"}
